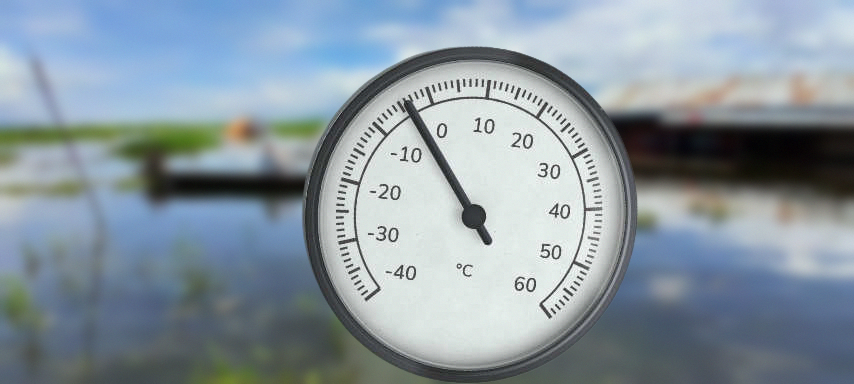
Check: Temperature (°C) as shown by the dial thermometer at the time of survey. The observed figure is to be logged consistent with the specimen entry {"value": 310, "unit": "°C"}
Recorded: {"value": -4, "unit": "°C"}
